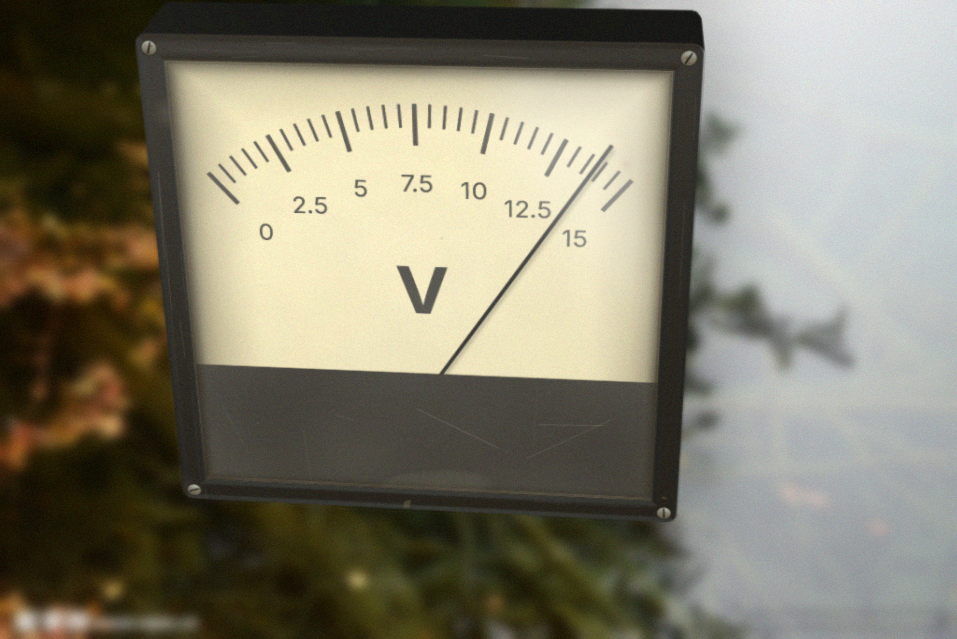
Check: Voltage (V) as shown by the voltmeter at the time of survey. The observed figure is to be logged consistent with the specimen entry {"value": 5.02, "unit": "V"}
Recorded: {"value": 13.75, "unit": "V"}
